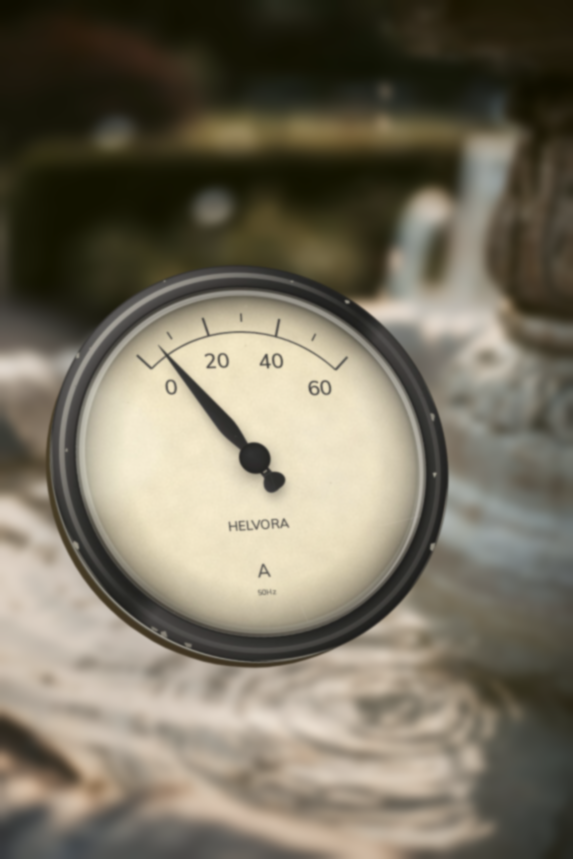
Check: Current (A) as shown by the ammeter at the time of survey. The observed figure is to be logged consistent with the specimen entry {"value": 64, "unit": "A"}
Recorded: {"value": 5, "unit": "A"}
